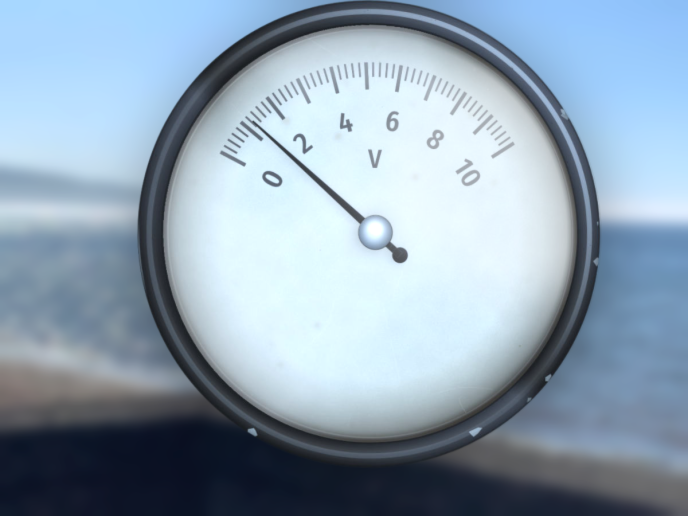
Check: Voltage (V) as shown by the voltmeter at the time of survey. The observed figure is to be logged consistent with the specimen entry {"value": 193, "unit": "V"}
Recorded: {"value": 1.2, "unit": "V"}
